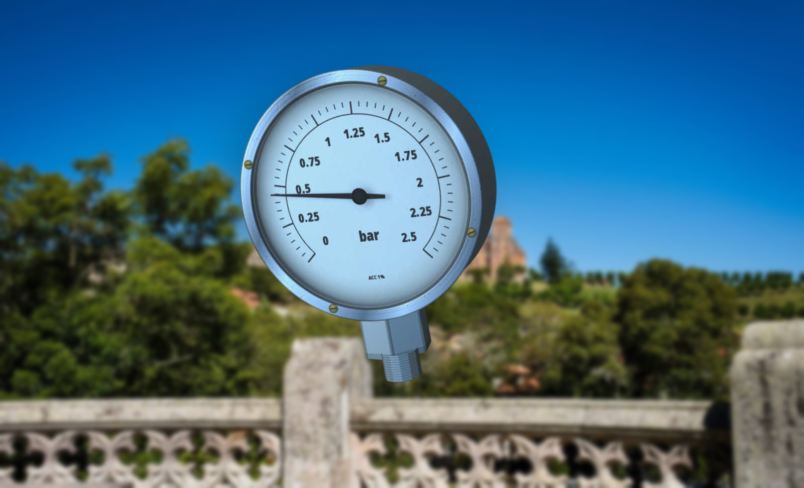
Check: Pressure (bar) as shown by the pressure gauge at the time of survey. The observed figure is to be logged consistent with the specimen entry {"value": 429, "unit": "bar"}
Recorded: {"value": 0.45, "unit": "bar"}
